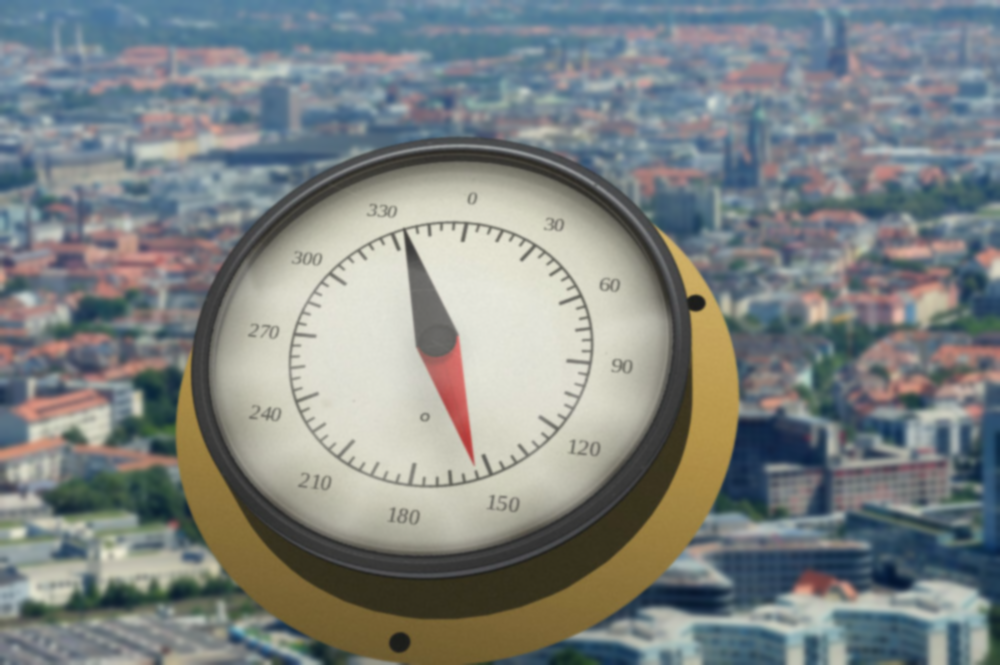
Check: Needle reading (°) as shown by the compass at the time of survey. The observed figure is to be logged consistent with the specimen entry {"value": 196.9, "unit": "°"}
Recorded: {"value": 155, "unit": "°"}
